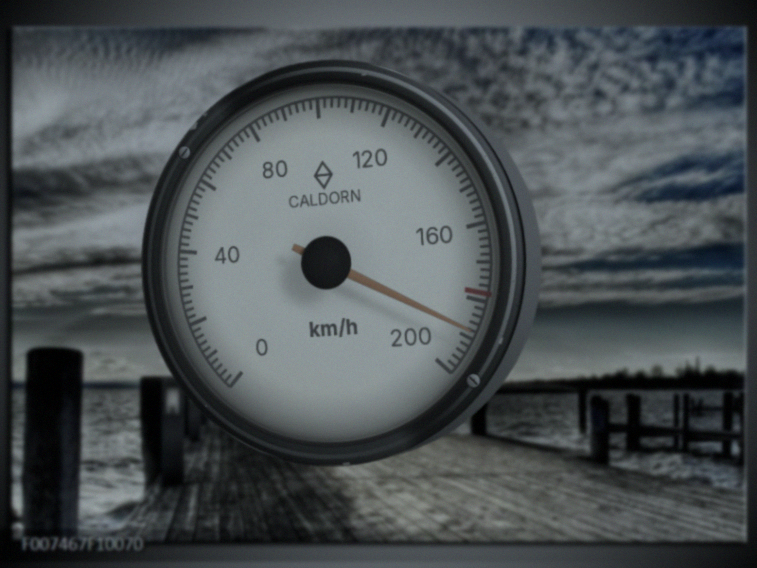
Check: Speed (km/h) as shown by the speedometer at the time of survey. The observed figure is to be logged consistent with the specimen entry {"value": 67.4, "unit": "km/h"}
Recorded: {"value": 188, "unit": "km/h"}
